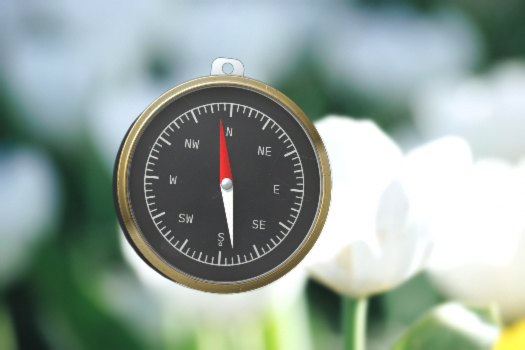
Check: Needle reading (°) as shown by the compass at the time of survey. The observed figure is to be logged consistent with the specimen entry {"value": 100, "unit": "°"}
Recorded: {"value": 350, "unit": "°"}
